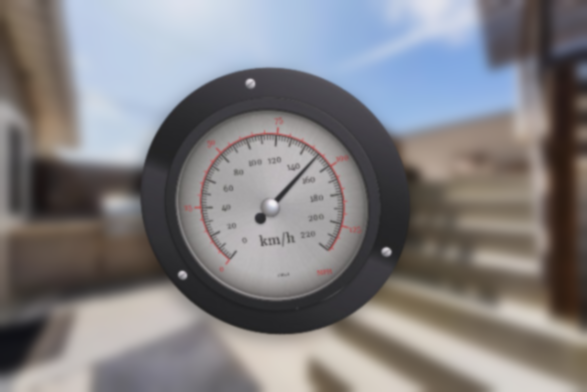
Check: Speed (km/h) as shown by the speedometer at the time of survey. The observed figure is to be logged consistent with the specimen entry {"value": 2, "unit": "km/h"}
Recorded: {"value": 150, "unit": "km/h"}
